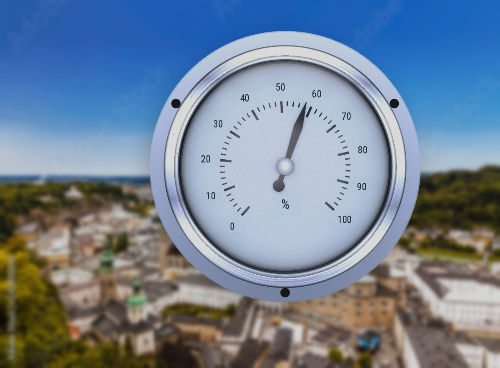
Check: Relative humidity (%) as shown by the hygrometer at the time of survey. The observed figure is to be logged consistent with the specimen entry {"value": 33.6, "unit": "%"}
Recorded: {"value": 58, "unit": "%"}
